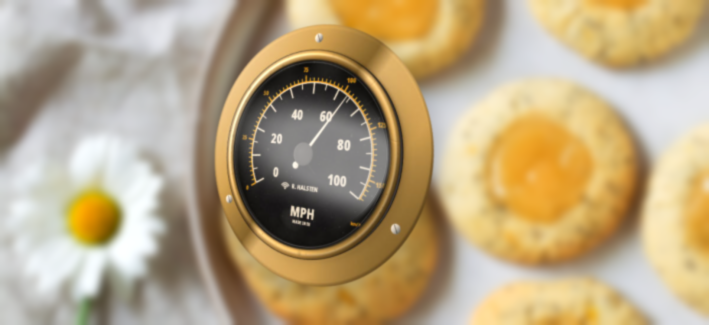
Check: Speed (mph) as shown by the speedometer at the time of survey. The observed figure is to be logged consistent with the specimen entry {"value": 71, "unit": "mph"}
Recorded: {"value": 65, "unit": "mph"}
